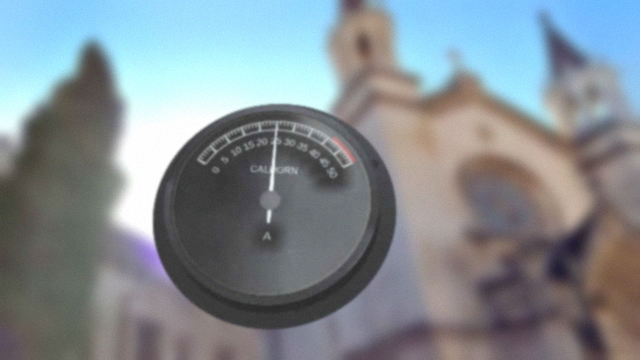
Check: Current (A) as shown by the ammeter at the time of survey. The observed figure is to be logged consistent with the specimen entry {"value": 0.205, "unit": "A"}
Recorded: {"value": 25, "unit": "A"}
